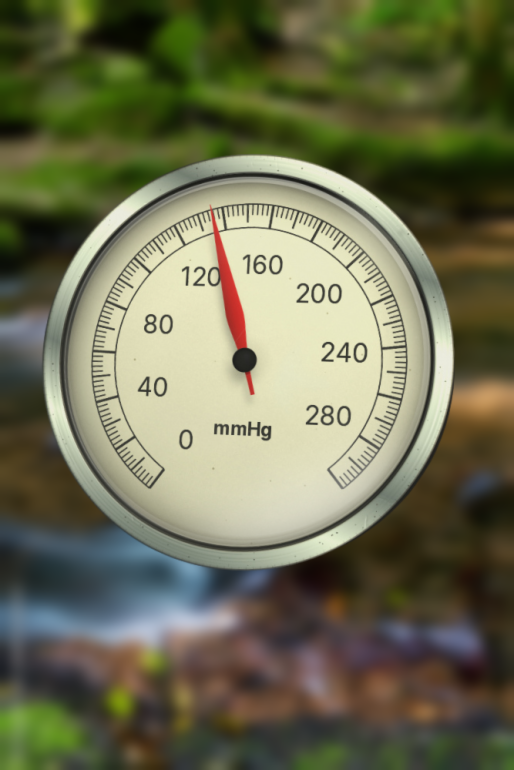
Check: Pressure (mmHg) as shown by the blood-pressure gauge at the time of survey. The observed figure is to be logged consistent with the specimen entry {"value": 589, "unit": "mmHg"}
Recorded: {"value": 136, "unit": "mmHg"}
